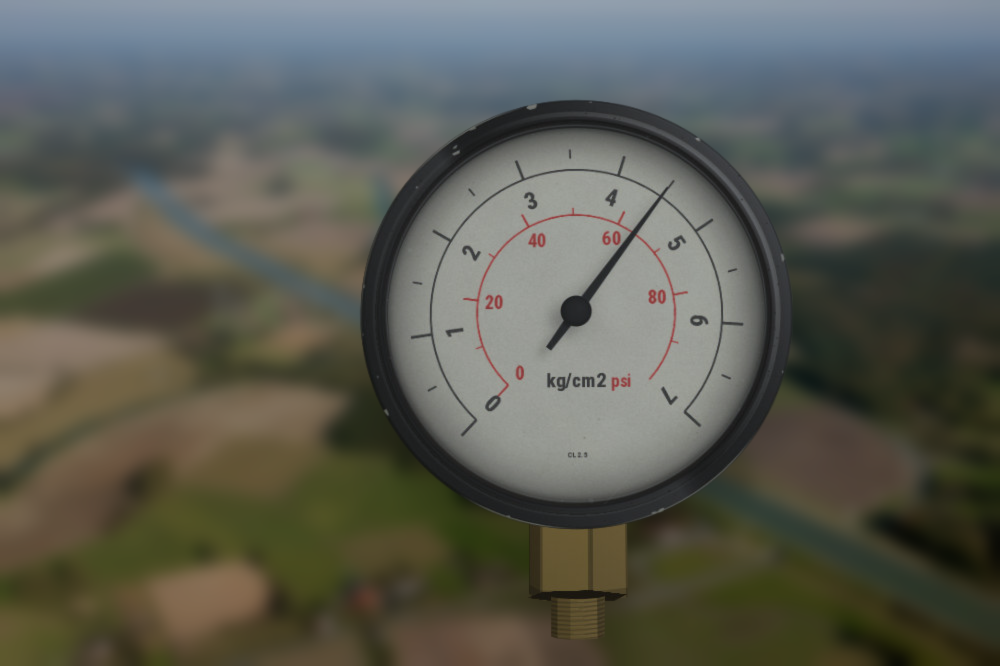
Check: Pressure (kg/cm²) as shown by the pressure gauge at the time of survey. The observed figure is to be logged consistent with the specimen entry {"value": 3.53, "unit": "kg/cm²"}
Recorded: {"value": 4.5, "unit": "kg/cm²"}
